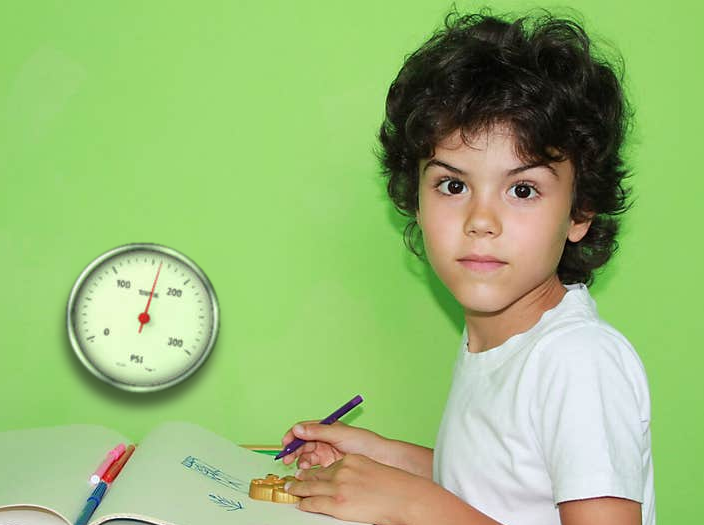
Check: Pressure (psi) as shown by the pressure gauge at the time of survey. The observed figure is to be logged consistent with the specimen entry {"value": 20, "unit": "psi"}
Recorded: {"value": 160, "unit": "psi"}
